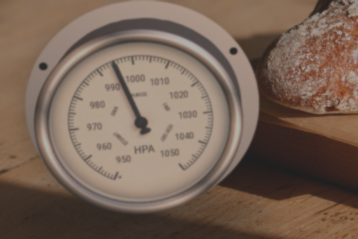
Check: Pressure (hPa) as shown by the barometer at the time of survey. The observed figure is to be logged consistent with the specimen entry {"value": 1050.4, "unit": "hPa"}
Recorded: {"value": 995, "unit": "hPa"}
